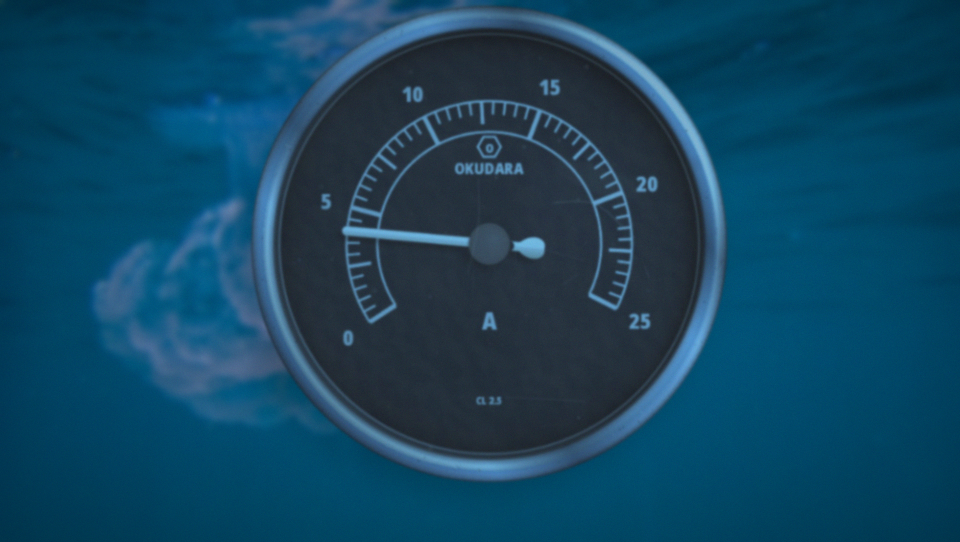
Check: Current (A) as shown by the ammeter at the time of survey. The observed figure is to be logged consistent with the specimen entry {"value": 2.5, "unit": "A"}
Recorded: {"value": 4, "unit": "A"}
